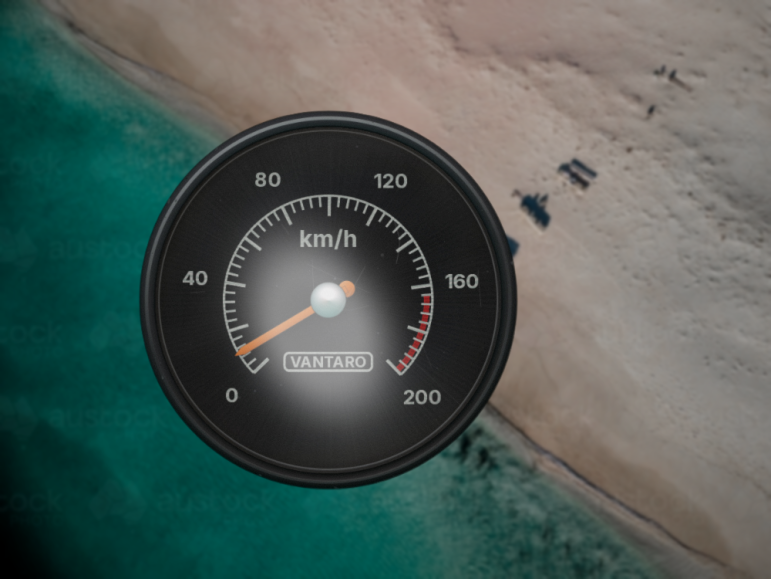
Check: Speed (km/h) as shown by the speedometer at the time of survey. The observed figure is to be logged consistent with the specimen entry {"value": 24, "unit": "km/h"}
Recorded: {"value": 10, "unit": "km/h"}
